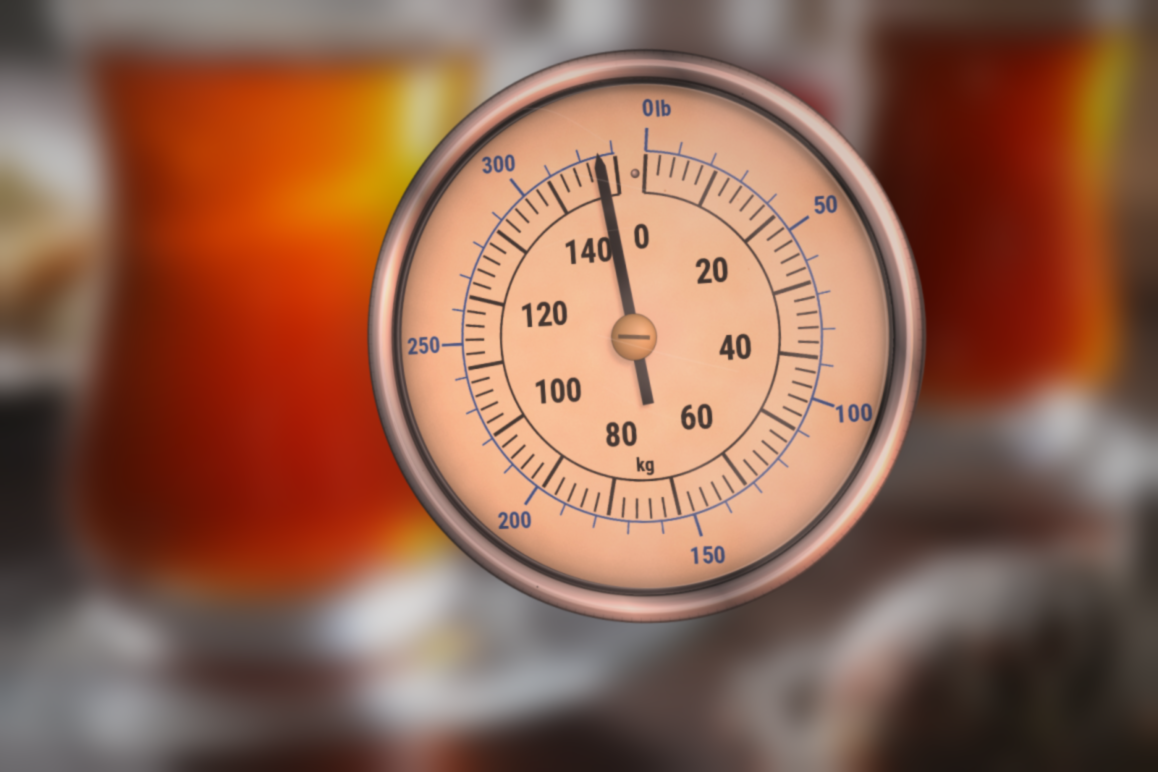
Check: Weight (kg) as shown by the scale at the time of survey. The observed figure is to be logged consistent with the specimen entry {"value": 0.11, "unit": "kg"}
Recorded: {"value": 148, "unit": "kg"}
